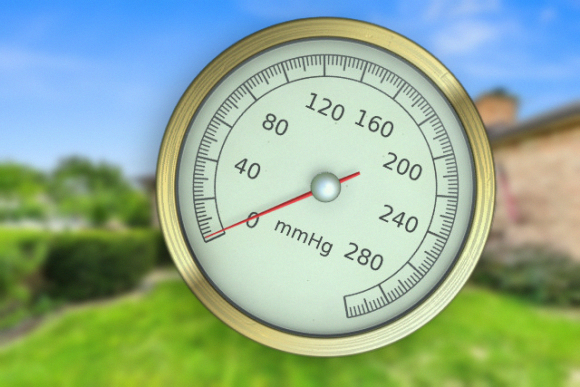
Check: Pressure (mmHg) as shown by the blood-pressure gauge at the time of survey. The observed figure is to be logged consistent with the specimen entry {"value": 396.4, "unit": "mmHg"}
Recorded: {"value": 2, "unit": "mmHg"}
